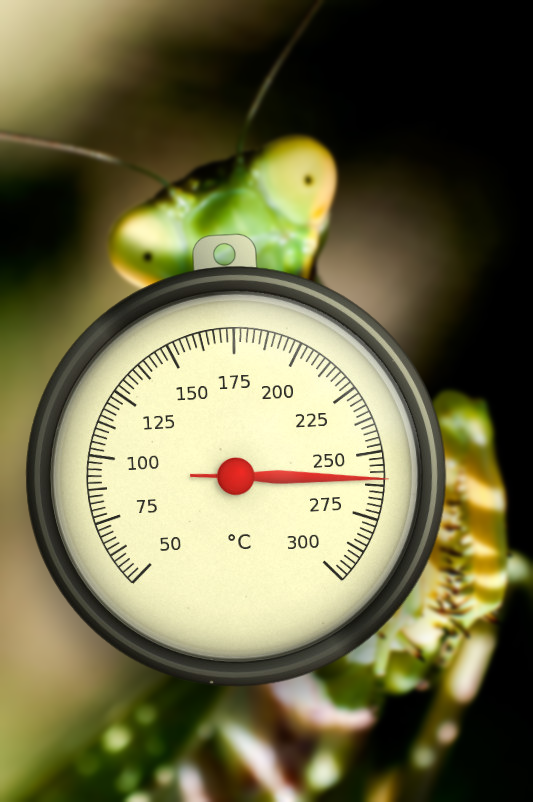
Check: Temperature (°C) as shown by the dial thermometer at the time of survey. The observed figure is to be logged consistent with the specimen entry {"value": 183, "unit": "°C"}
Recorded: {"value": 260, "unit": "°C"}
